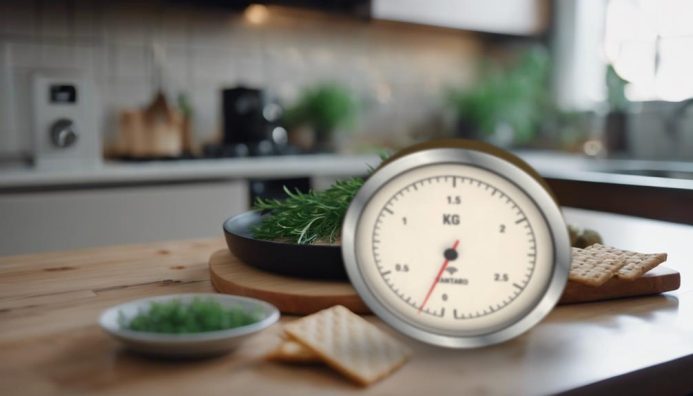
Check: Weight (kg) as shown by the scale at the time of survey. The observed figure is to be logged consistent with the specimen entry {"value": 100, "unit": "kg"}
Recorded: {"value": 0.15, "unit": "kg"}
